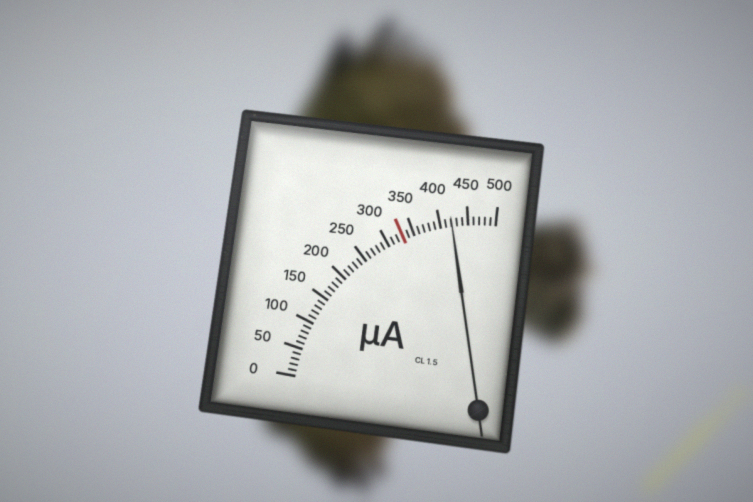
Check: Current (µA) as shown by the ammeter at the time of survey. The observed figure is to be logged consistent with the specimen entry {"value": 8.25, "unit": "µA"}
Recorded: {"value": 420, "unit": "µA"}
